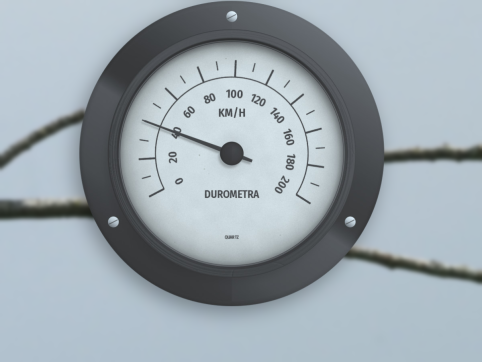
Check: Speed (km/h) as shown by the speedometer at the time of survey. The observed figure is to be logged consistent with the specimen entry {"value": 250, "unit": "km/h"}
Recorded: {"value": 40, "unit": "km/h"}
